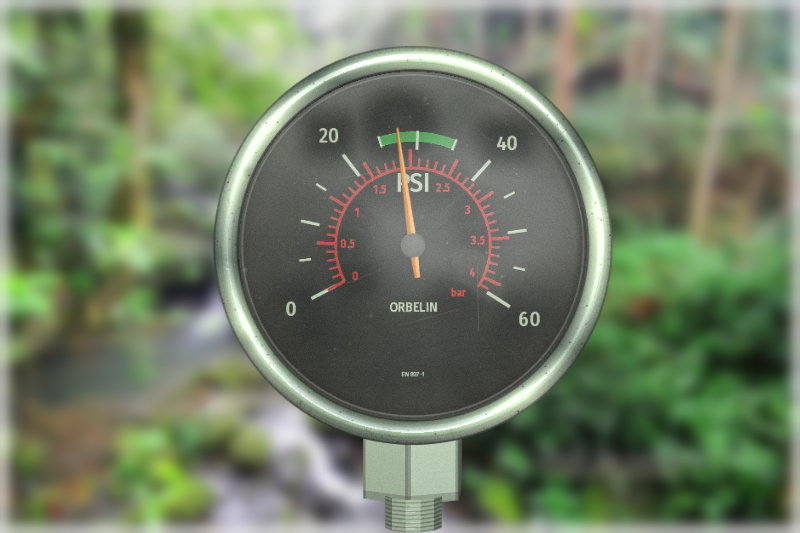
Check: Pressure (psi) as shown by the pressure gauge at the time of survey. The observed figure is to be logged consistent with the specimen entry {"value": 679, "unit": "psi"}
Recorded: {"value": 27.5, "unit": "psi"}
